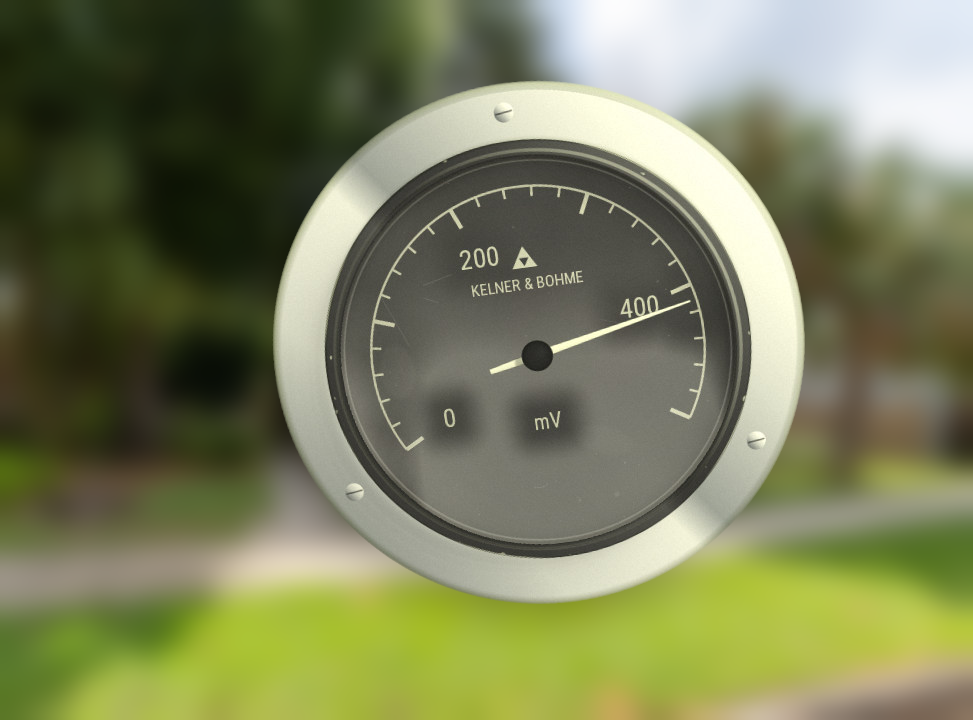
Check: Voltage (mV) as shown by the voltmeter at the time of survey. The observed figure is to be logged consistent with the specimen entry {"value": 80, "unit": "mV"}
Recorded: {"value": 410, "unit": "mV"}
